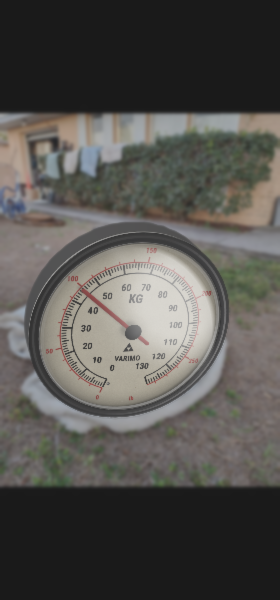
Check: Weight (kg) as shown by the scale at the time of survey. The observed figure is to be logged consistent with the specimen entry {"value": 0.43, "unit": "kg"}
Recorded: {"value": 45, "unit": "kg"}
